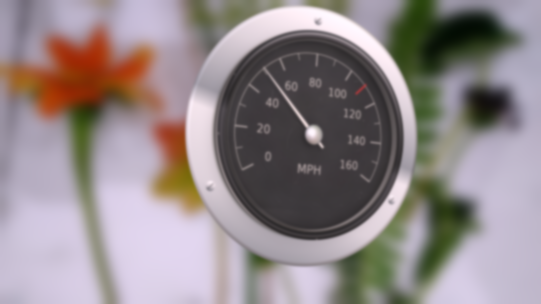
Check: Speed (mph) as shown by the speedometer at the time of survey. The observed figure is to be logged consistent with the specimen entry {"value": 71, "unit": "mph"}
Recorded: {"value": 50, "unit": "mph"}
